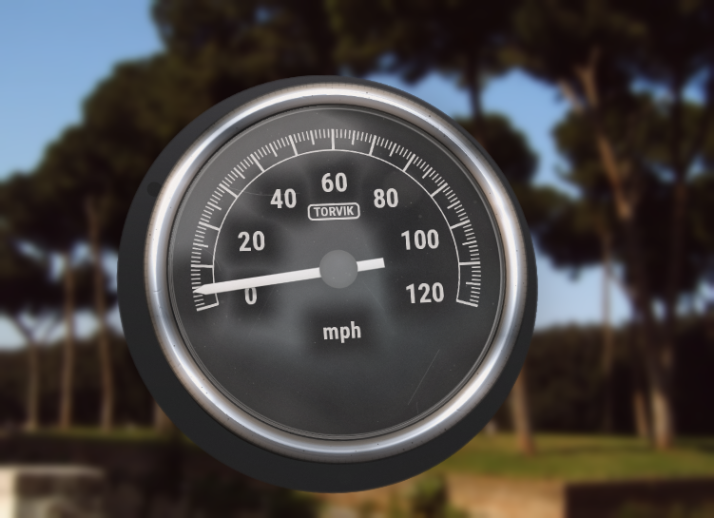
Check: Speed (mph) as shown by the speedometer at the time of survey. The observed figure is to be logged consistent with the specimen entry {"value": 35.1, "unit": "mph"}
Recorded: {"value": 4, "unit": "mph"}
